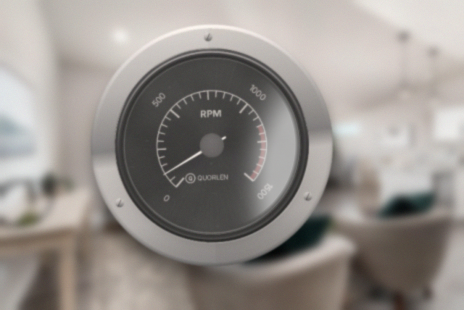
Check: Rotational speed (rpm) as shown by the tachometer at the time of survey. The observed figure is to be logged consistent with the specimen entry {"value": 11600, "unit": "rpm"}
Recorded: {"value": 100, "unit": "rpm"}
